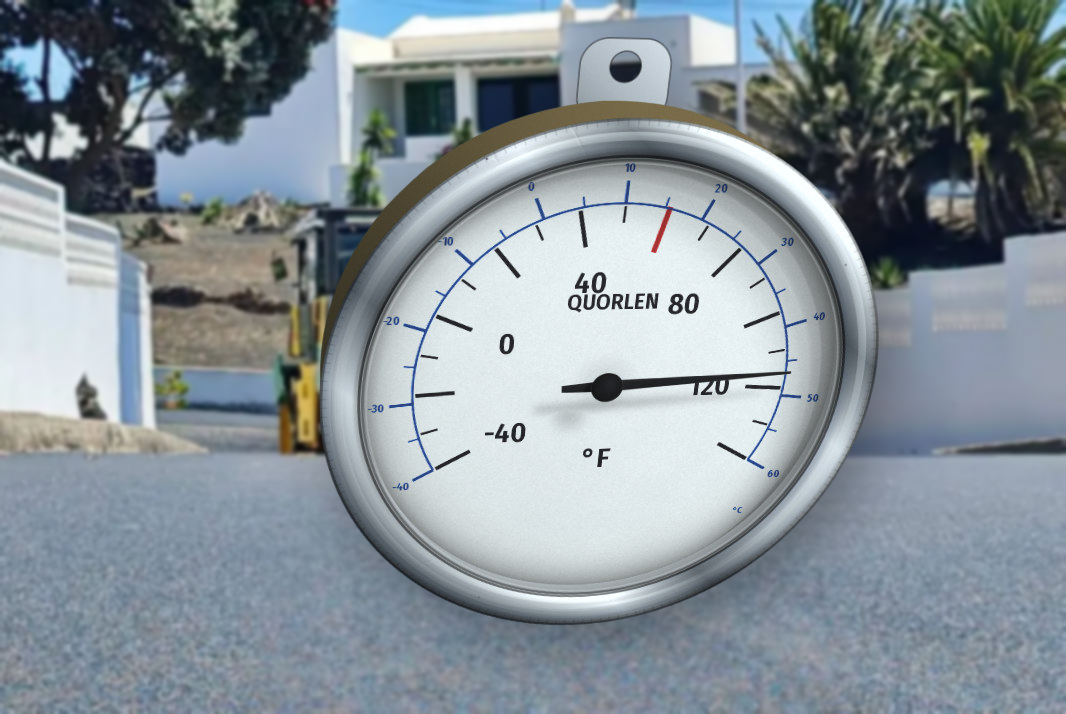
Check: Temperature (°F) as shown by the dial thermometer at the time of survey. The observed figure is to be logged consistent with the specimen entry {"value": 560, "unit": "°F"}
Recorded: {"value": 115, "unit": "°F"}
